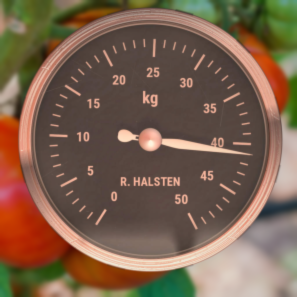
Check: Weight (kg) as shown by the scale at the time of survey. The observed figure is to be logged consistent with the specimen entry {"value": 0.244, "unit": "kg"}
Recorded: {"value": 41, "unit": "kg"}
